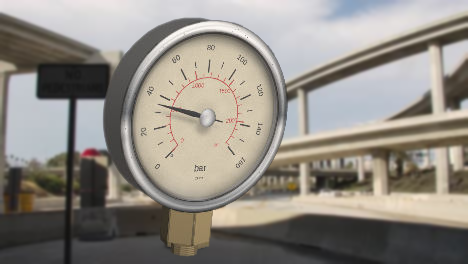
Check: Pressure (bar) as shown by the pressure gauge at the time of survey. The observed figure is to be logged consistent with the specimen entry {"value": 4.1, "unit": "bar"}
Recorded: {"value": 35, "unit": "bar"}
